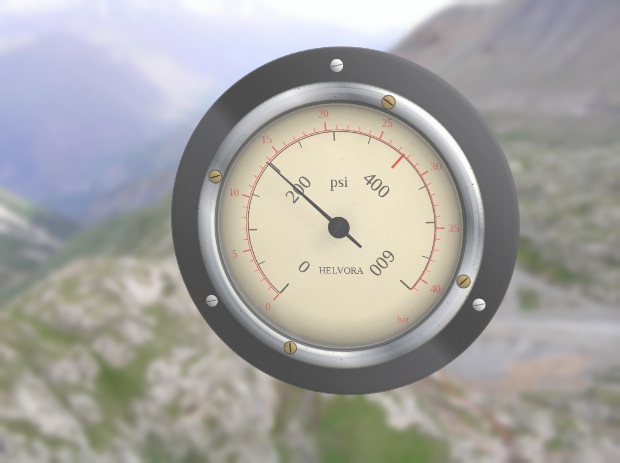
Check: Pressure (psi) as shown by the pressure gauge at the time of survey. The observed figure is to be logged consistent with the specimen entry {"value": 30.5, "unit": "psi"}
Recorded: {"value": 200, "unit": "psi"}
